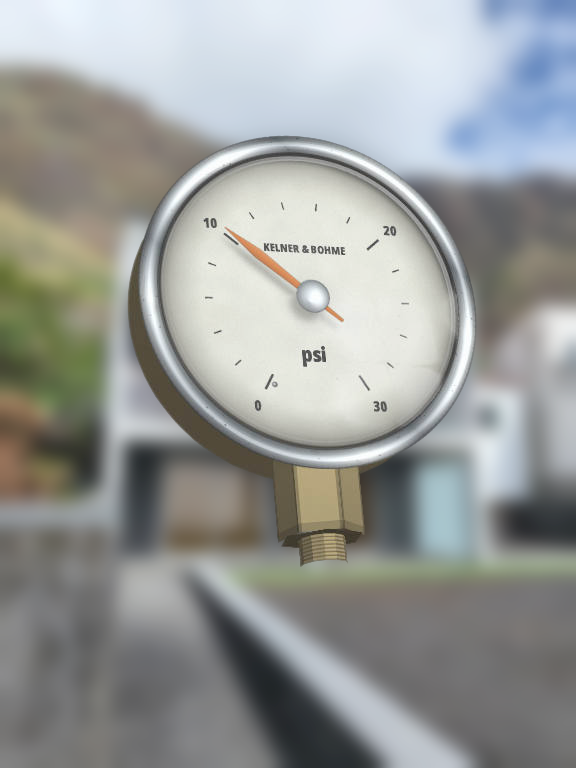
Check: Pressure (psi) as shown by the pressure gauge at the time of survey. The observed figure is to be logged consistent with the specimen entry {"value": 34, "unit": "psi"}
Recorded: {"value": 10, "unit": "psi"}
